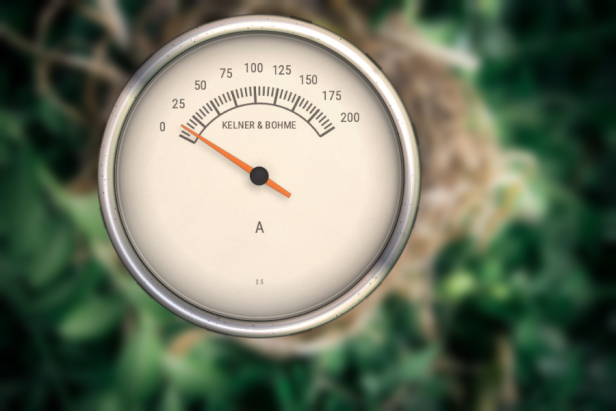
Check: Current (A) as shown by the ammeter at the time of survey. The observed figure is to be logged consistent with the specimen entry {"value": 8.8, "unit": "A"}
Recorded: {"value": 10, "unit": "A"}
